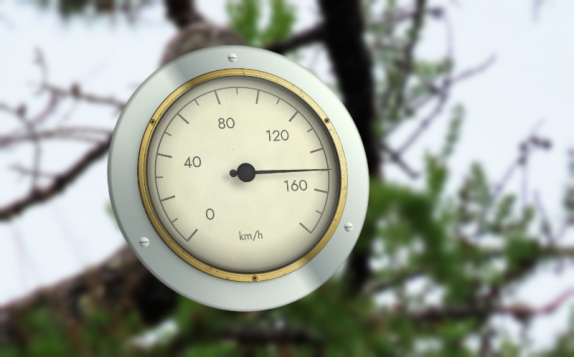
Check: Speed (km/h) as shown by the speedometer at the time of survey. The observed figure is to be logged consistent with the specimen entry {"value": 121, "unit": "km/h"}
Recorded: {"value": 150, "unit": "km/h"}
